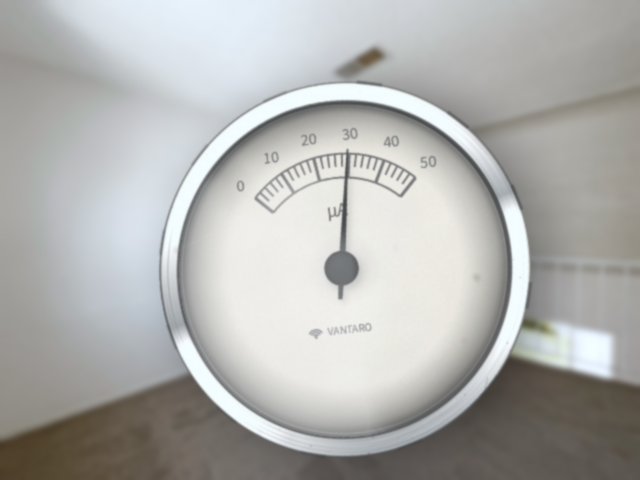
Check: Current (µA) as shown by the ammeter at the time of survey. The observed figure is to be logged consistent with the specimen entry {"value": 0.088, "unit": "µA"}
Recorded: {"value": 30, "unit": "µA"}
